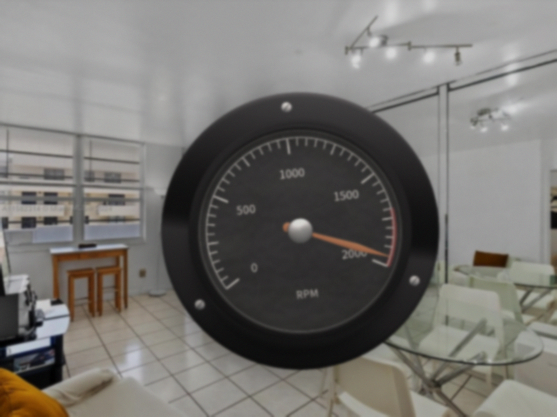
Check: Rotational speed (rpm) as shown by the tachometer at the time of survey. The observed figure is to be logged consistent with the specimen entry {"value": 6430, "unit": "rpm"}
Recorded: {"value": 1950, "unit": "rpm"}
